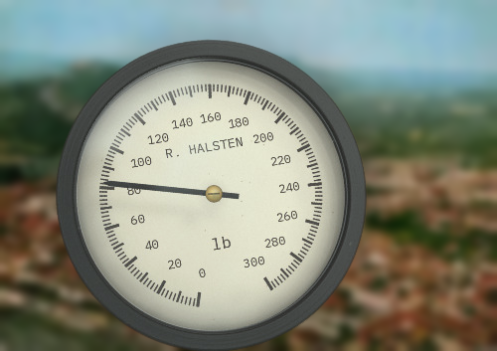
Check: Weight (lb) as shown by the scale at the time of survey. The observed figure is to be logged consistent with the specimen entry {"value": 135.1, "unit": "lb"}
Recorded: {"value": 82, "unit": "lb"}
